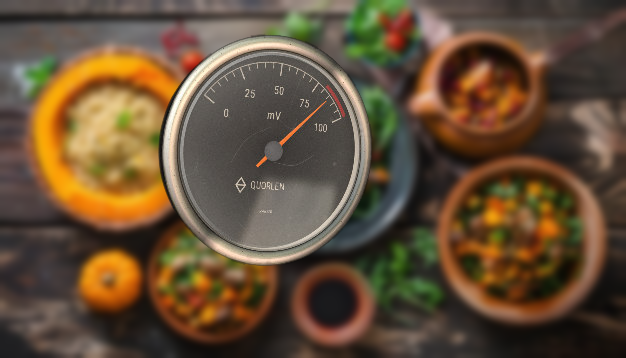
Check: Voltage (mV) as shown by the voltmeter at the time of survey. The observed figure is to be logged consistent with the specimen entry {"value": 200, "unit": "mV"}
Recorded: {"value": 85, "unit": "mV"}
